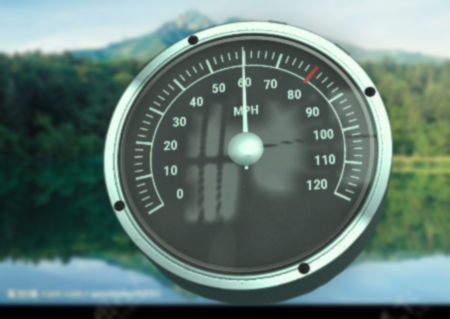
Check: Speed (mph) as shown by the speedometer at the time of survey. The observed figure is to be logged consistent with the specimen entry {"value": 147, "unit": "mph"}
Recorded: {"value": 60, "unit": "mph"}
